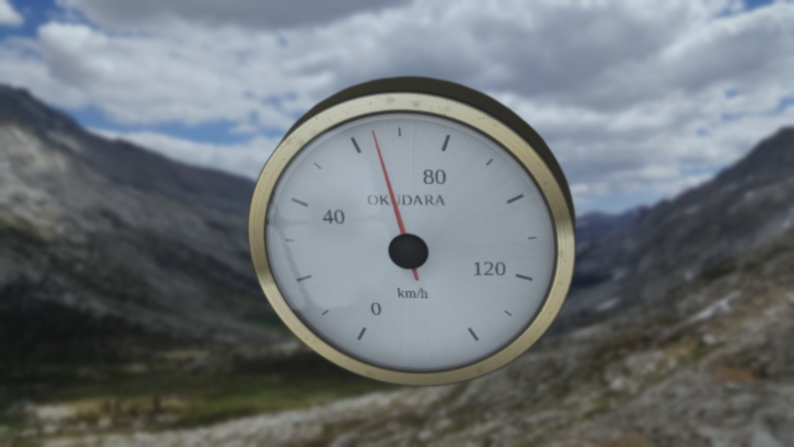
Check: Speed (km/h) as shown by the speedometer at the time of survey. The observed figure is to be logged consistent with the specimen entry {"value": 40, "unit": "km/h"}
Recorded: {"value": 65, "unit": "km/h"}
